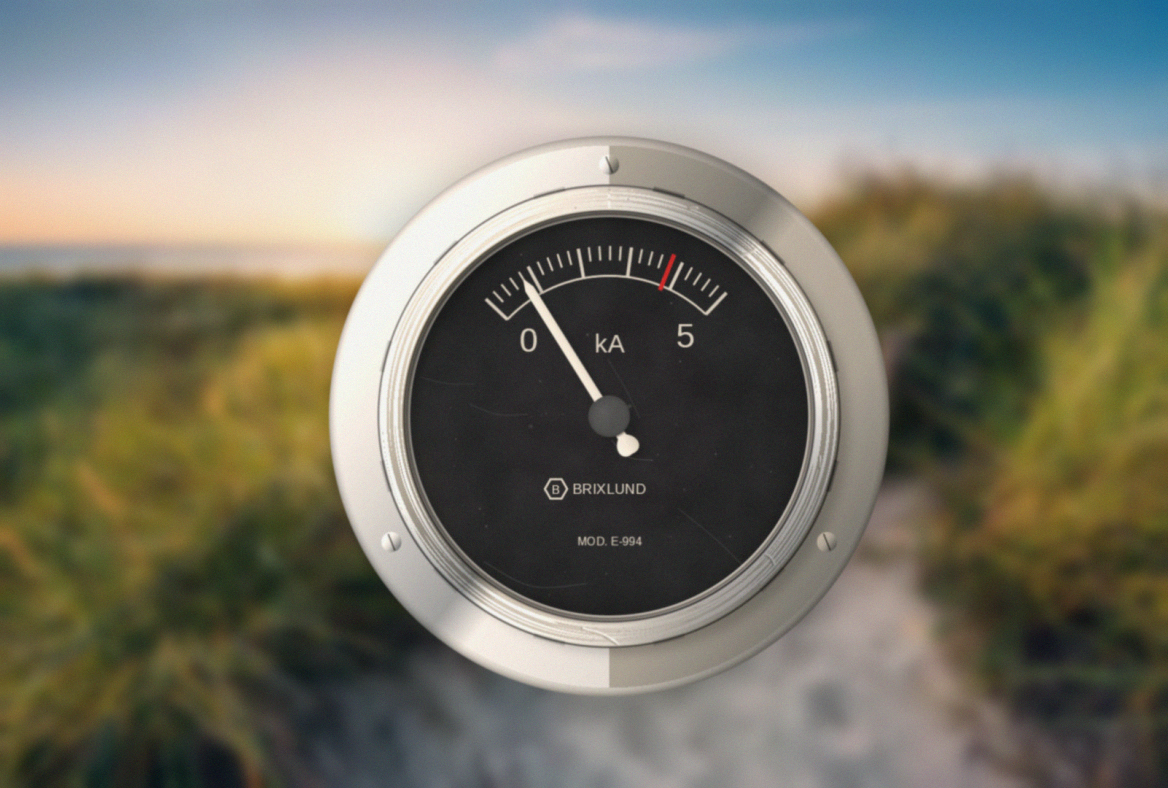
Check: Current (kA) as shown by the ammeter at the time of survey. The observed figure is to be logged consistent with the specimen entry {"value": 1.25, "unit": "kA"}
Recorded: {"value": 0.8, "unit": "kA"}
